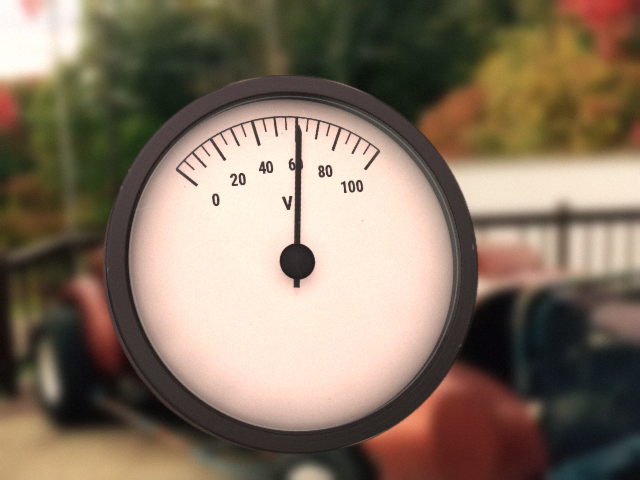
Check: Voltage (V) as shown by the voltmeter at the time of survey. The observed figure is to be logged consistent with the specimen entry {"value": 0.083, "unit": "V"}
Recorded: {"value": 60, "unit": "V"}
